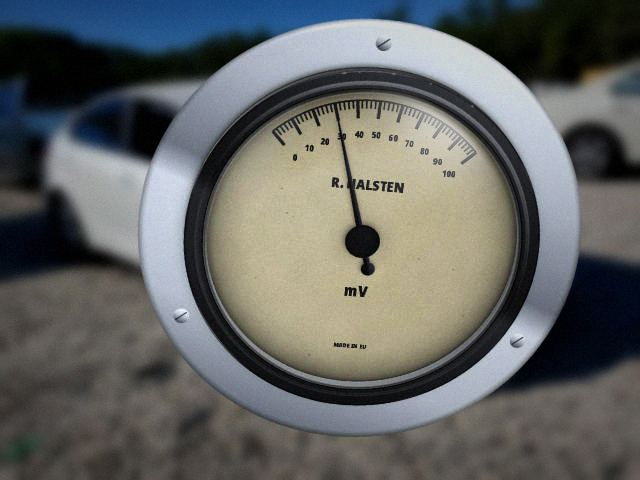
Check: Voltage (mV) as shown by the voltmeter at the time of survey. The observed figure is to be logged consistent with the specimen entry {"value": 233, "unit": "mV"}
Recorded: {"value": 30, "unit": "mV"}
